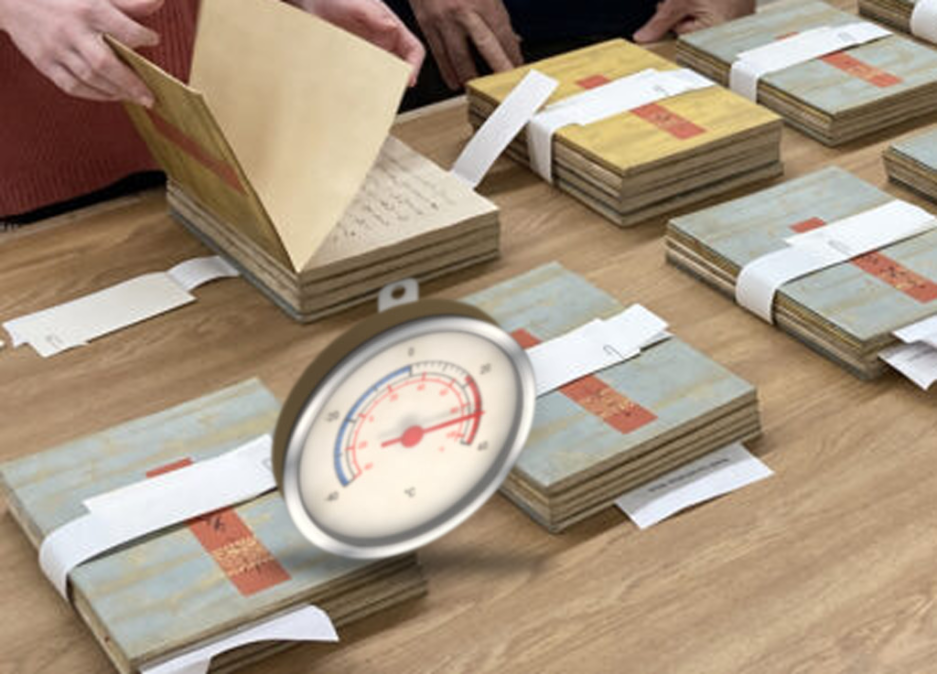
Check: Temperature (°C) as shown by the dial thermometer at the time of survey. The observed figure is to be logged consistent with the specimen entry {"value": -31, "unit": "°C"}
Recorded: {"value": 30, "unit": "°C"}
